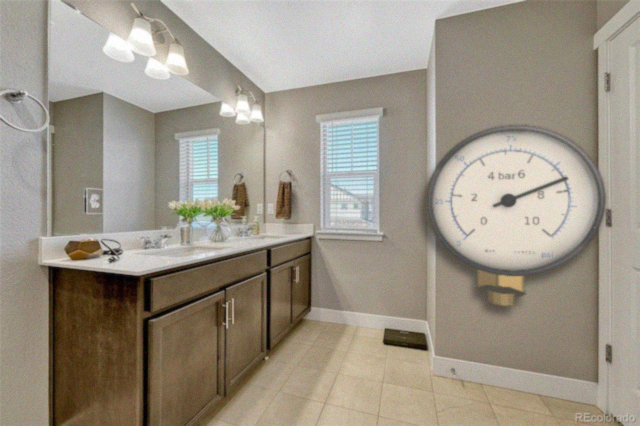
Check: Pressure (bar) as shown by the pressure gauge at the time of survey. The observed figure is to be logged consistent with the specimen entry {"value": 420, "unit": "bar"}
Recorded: {"value": 7.5, "unit": "bar"}
